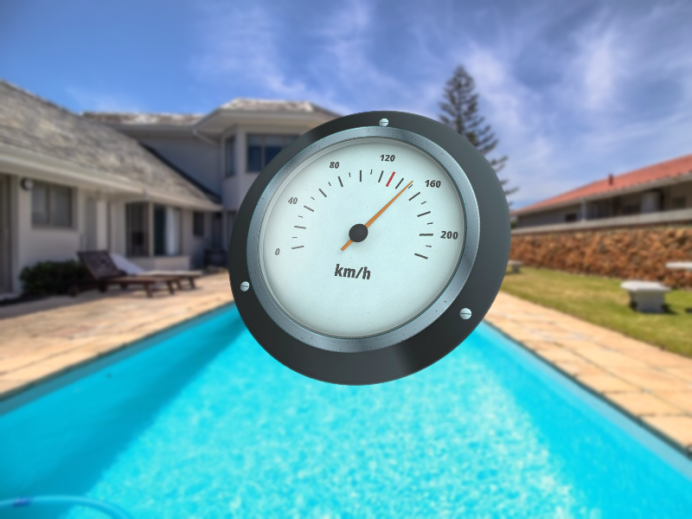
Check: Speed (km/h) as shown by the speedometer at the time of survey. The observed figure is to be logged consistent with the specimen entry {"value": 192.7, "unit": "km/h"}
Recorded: {"value": 150, "unit": "km/h"}
